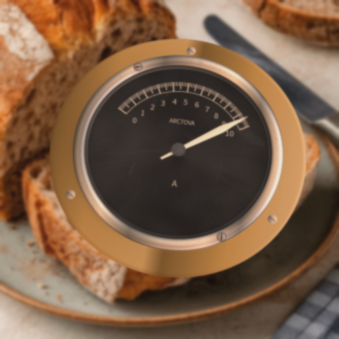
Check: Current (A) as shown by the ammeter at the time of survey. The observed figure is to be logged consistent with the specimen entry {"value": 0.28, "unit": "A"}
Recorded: {"value": 9.5, "unit": "A"}
